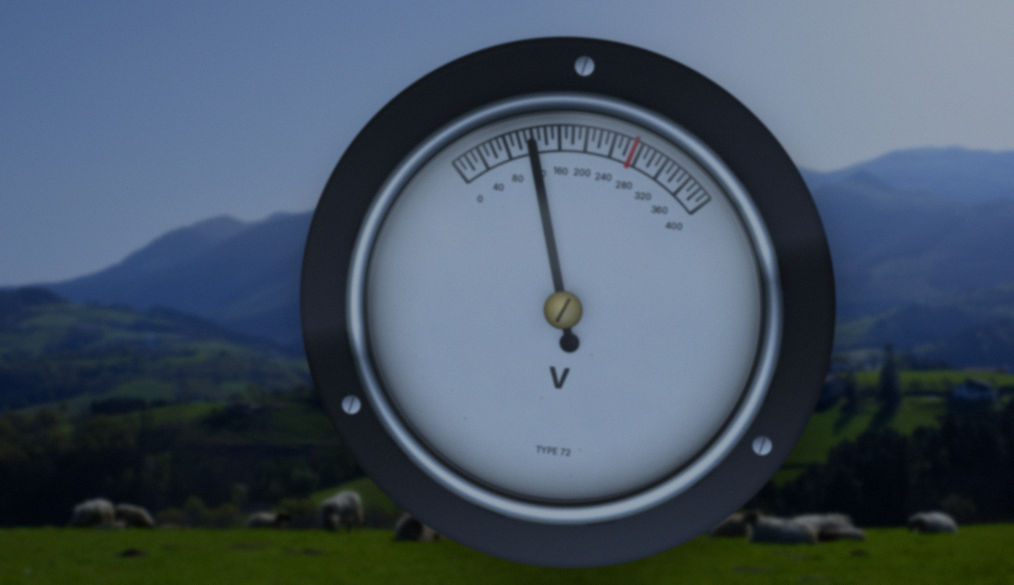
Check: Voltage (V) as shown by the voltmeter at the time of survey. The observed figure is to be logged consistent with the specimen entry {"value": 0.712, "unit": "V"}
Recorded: {"value": 120, "unit": "V"}
